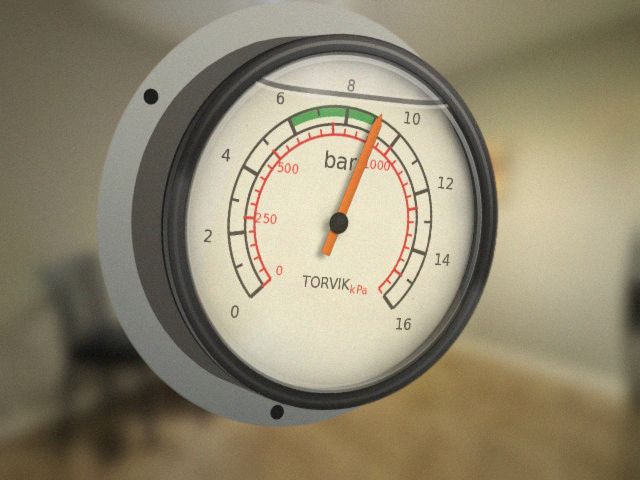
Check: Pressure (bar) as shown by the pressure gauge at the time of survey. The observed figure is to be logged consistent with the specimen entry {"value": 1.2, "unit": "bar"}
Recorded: {"value": 9, "unit": "bar"}
